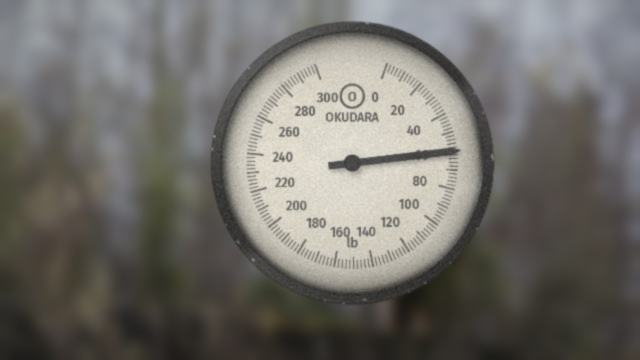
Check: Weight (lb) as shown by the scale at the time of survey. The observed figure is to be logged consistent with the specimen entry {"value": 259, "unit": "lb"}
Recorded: {"value": 60, "unit": "lb"}
